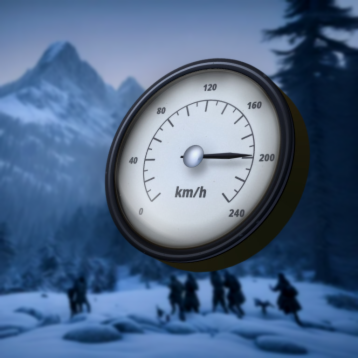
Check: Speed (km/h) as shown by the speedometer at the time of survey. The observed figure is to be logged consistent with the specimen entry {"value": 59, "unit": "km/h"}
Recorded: {"value": 200, "unit": "km/h"}
